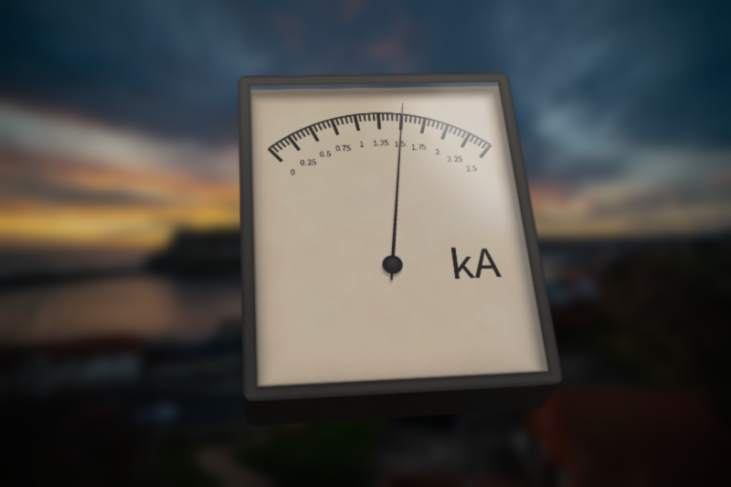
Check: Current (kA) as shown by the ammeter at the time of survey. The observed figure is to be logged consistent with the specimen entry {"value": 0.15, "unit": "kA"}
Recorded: {"value": 1.5, "unit": "kA"}
